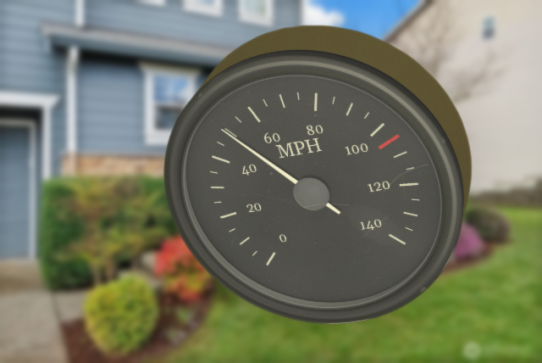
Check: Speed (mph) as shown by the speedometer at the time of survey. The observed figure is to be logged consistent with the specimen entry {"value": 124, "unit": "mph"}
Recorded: {"value": 50, "unit": "mph"}
